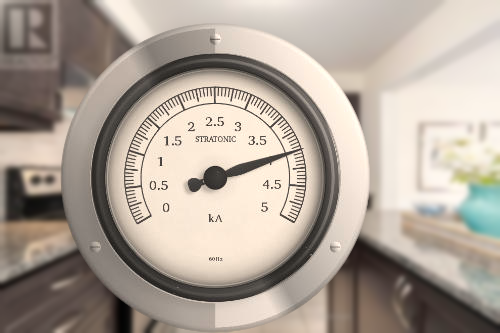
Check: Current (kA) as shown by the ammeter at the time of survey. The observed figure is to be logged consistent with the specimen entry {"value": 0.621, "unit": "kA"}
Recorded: {"value": 4, "unit": "kA"}
